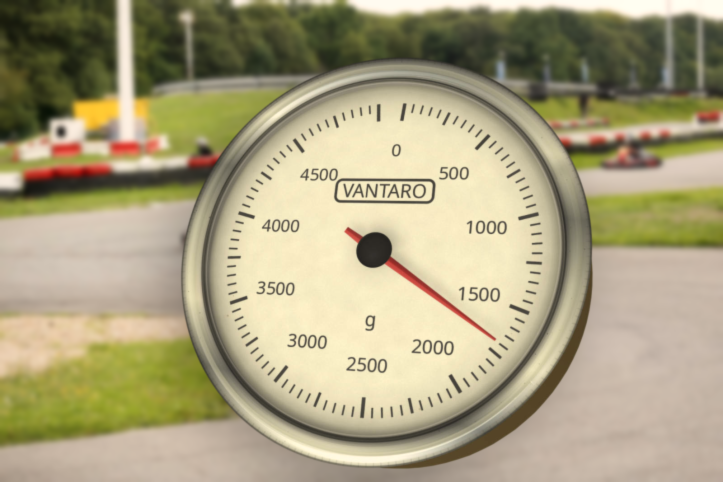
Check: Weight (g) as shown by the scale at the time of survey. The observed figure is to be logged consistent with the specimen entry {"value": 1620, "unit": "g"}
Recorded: {"value": 1700, "unit": "g"}
